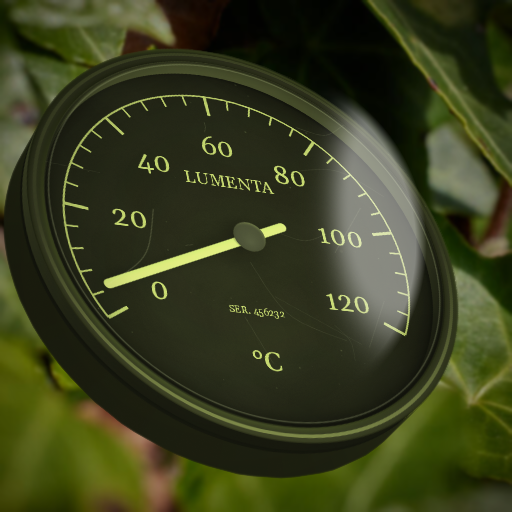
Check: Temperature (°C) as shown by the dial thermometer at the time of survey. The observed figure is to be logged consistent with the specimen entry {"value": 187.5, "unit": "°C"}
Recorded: {"value": 4, "unit": "°C"}
